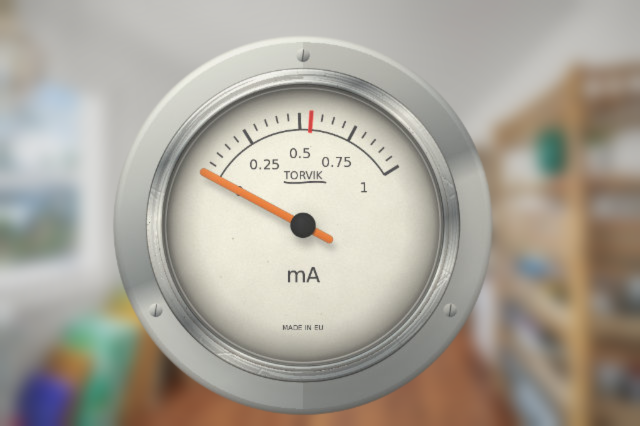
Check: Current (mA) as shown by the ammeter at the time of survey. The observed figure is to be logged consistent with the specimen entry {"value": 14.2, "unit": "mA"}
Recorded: {"value": 0, "unit": "mA"}
